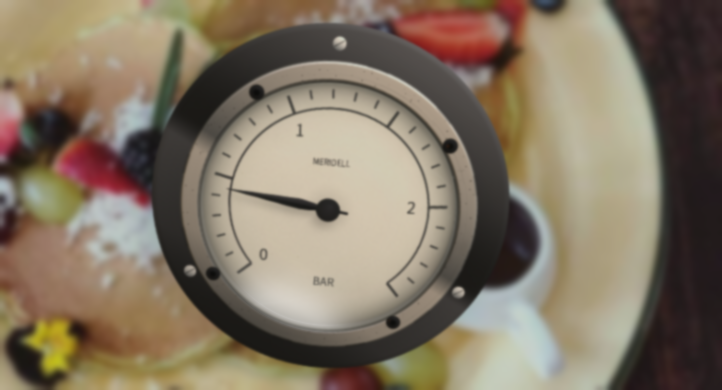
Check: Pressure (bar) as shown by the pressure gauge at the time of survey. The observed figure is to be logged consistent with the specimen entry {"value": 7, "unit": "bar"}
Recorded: {"value": 0.45, "unit": "bar"}
